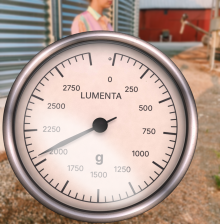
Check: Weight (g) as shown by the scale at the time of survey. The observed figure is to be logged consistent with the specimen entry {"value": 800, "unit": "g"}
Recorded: {"value": 2050, "unit": "g"}
